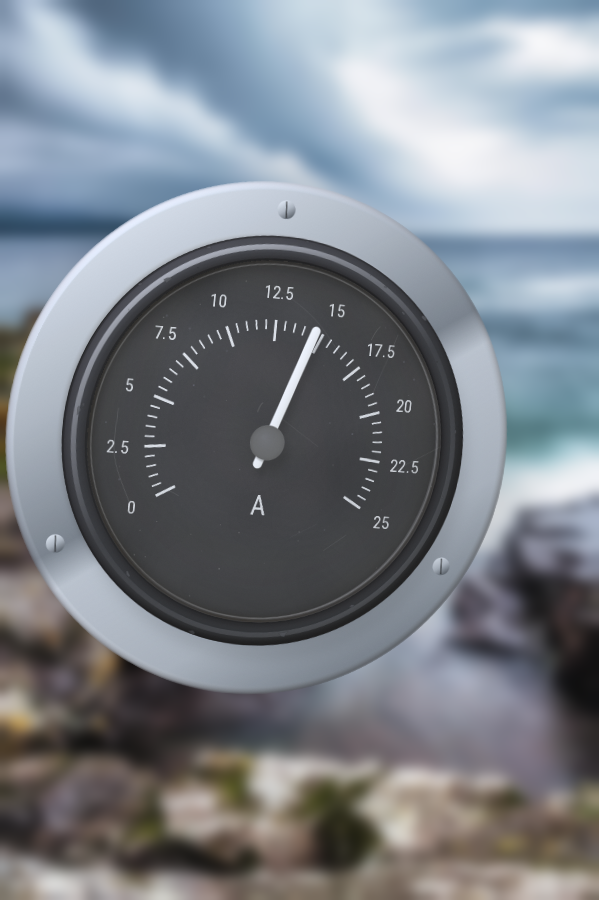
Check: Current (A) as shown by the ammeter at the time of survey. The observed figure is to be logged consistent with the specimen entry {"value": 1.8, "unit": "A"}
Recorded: {"value": 14.5, "unit": "A"}
